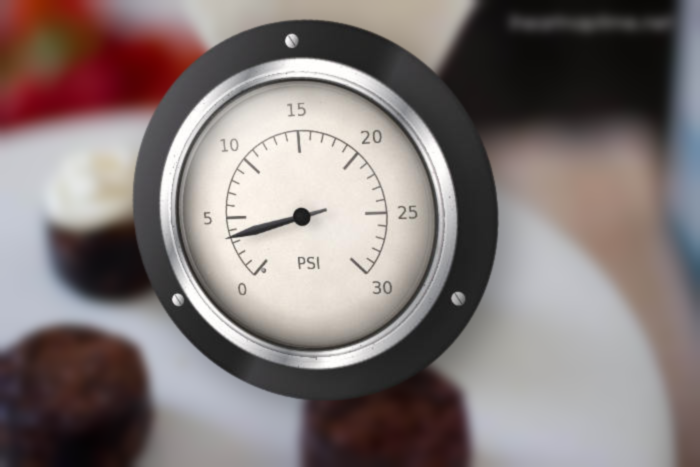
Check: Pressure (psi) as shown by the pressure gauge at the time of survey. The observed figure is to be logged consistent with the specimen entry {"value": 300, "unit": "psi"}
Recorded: {"value": 3.5, "unit": "psi"}
